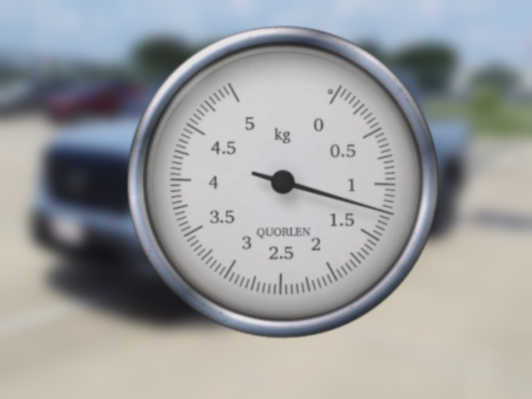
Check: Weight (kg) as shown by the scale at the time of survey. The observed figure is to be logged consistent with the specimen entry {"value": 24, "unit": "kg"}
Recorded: {"value": 1.25, "unit": "kg"}
